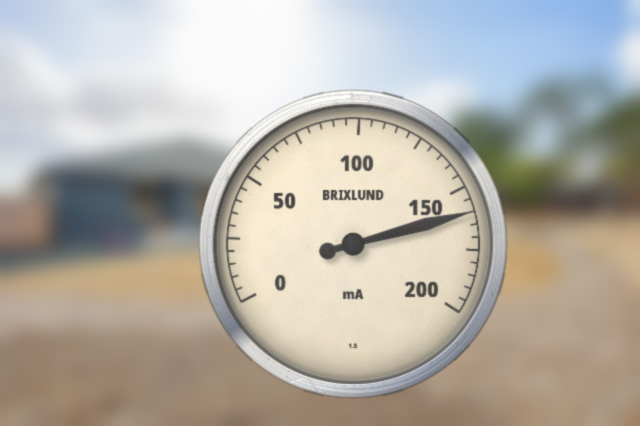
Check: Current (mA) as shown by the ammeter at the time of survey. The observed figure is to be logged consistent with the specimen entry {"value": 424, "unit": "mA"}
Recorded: {"value": 160, "unit": "mA"}
